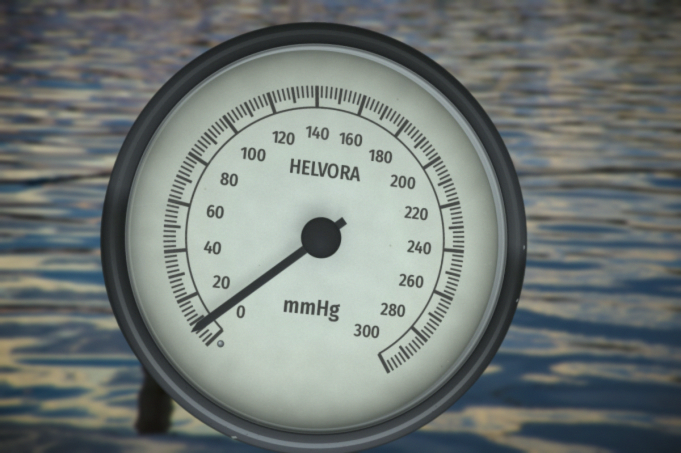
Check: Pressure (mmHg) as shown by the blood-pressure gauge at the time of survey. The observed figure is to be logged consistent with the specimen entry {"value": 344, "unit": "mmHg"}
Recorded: {"value": 8, "unit": "mmHg"}
